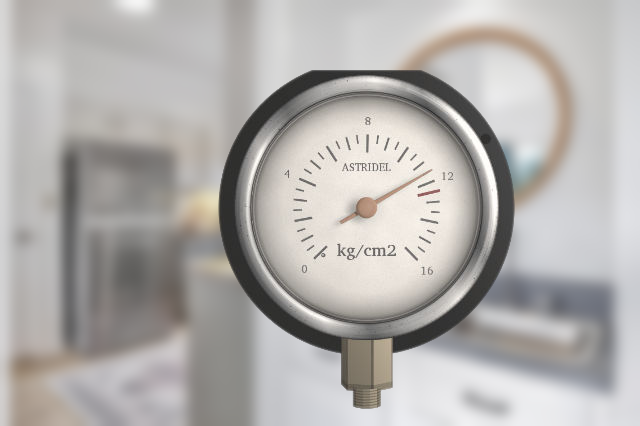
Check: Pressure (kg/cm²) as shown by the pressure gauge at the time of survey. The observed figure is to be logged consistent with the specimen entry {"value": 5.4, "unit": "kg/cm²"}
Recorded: {"value": 11.5, "unit": "kg/cm²"}
